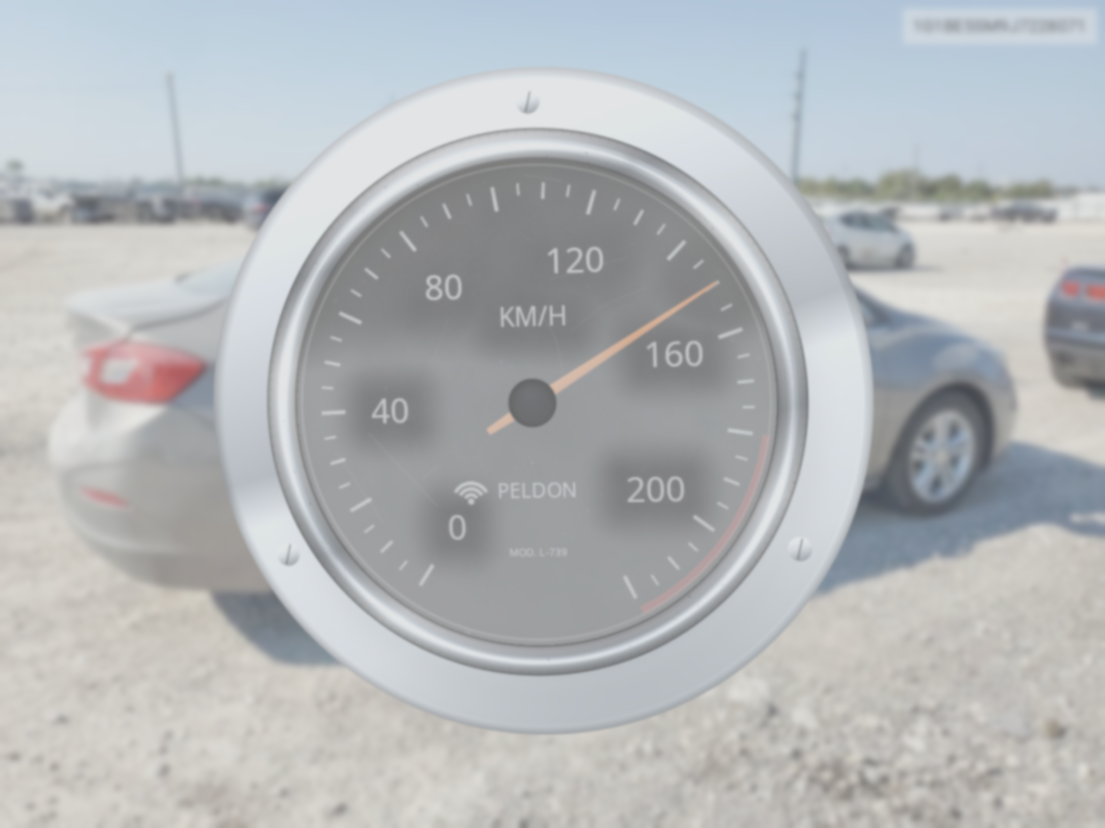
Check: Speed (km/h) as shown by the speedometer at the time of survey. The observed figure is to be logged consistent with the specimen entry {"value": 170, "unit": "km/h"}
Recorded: {"value": 150, "unit": "km/h"}
